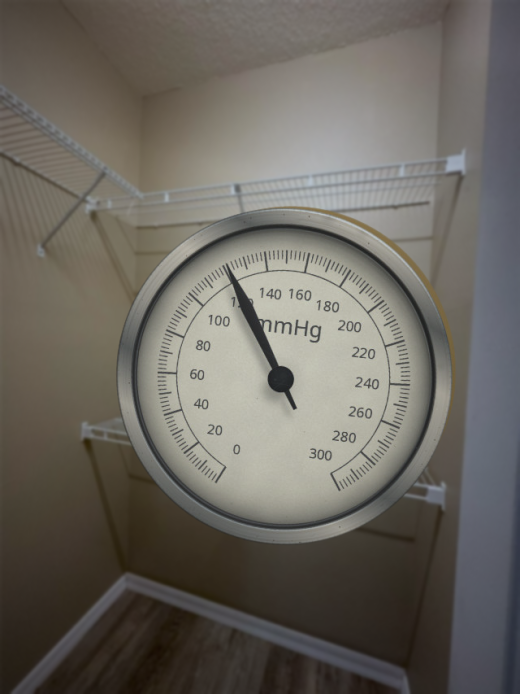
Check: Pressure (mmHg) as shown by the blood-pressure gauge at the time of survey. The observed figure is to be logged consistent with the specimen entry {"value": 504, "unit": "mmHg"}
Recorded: {"value": 122, "unit": "mmHg"}
